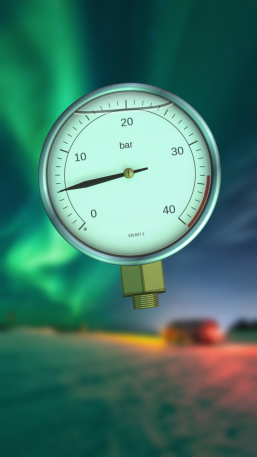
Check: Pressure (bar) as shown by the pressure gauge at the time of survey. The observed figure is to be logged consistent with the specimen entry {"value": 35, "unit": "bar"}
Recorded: {"value": 5, "unit": "bar"}
